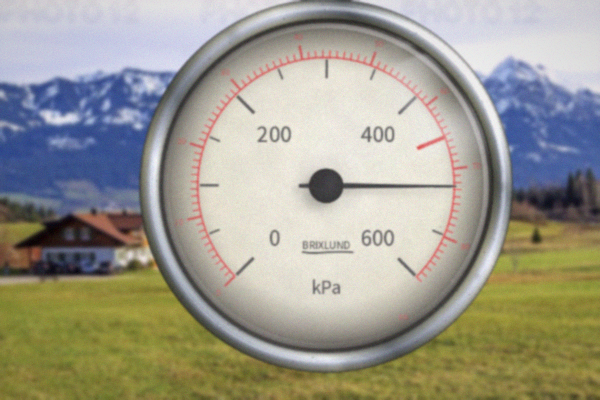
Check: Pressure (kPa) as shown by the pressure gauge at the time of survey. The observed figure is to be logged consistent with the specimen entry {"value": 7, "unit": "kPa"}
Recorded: {"value": 500, "unit": "kPa"}
